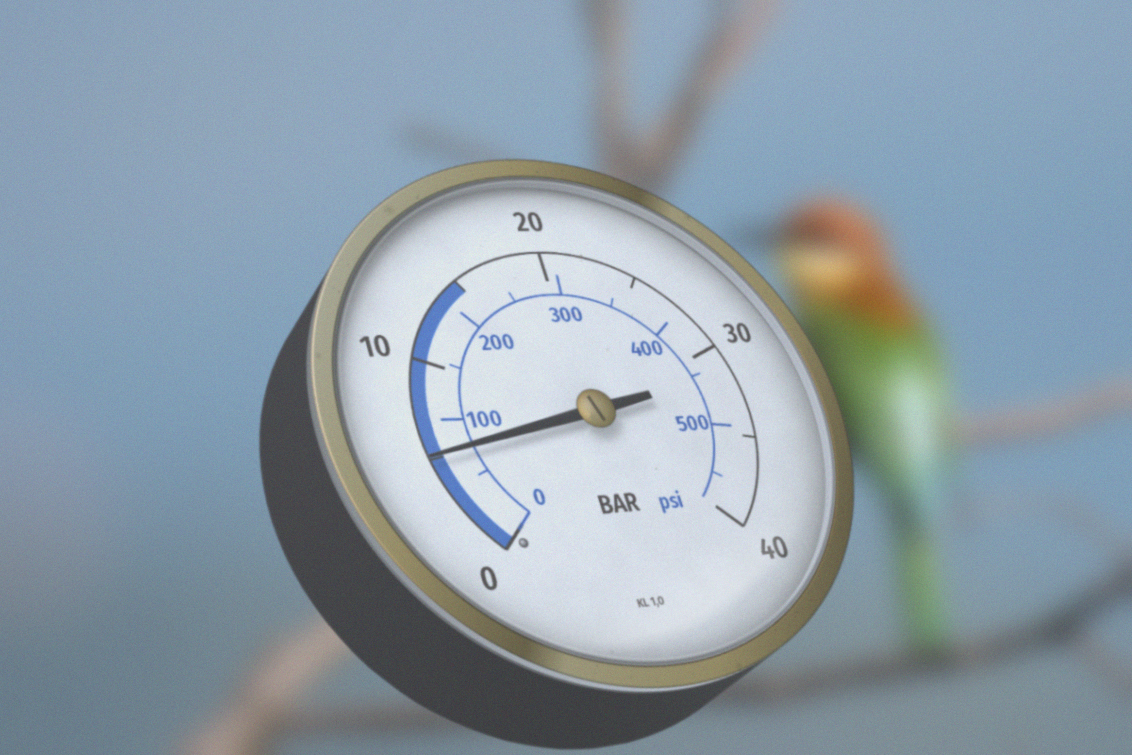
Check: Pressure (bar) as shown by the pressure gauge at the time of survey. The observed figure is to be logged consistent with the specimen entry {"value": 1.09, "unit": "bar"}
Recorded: {"value": 5, "unit": "bar"}
